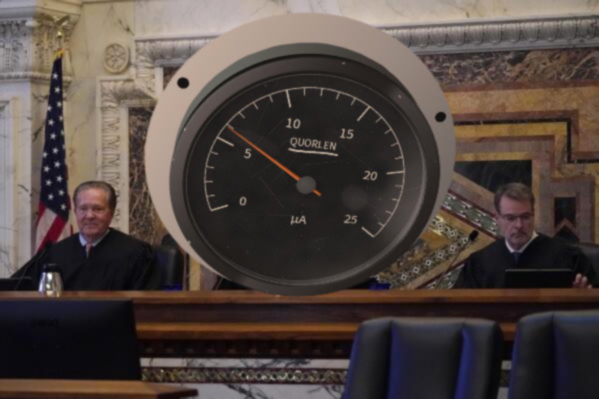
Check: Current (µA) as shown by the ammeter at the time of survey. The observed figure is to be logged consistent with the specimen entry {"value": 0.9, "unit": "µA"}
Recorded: {"value": 6, "unit": "µA"}
